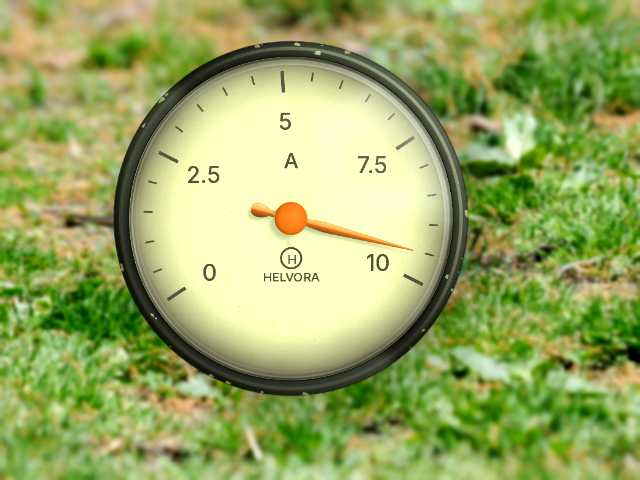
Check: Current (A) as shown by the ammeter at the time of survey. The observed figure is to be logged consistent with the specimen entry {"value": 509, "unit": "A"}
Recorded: {"value": 9.5, "unit": "A"}
